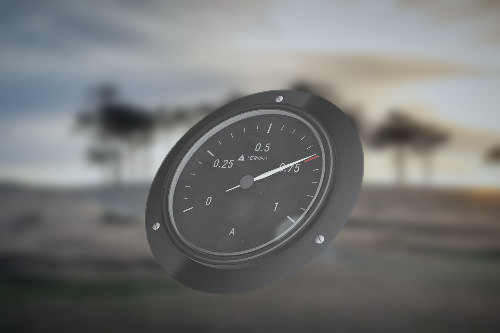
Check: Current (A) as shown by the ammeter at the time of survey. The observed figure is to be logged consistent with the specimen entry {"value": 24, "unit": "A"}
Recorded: {"value": 0.75, "unit": "A"}
